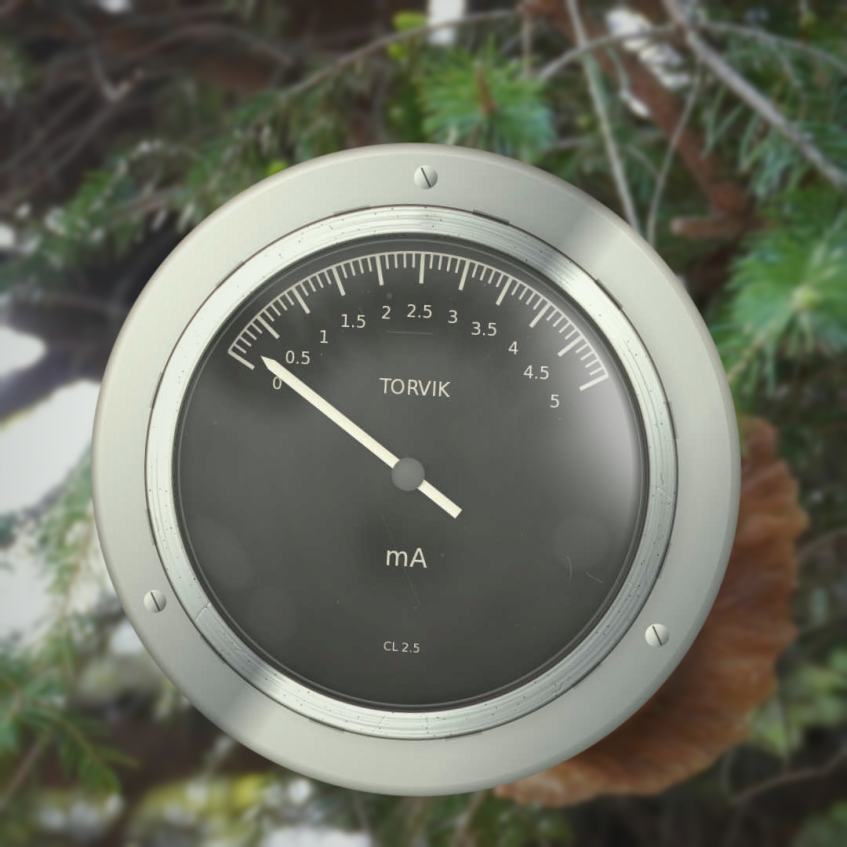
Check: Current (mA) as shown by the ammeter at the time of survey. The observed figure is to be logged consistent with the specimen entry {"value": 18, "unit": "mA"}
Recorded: {"value": 0.2, "unit": "mA"}
